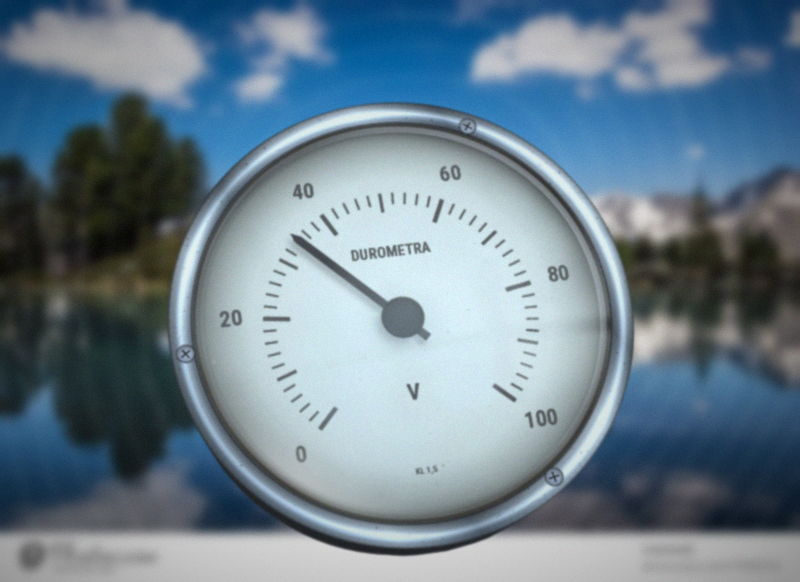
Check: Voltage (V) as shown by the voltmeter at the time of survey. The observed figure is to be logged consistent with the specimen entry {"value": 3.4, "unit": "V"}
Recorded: {"value": 34, "unit": "V"}
